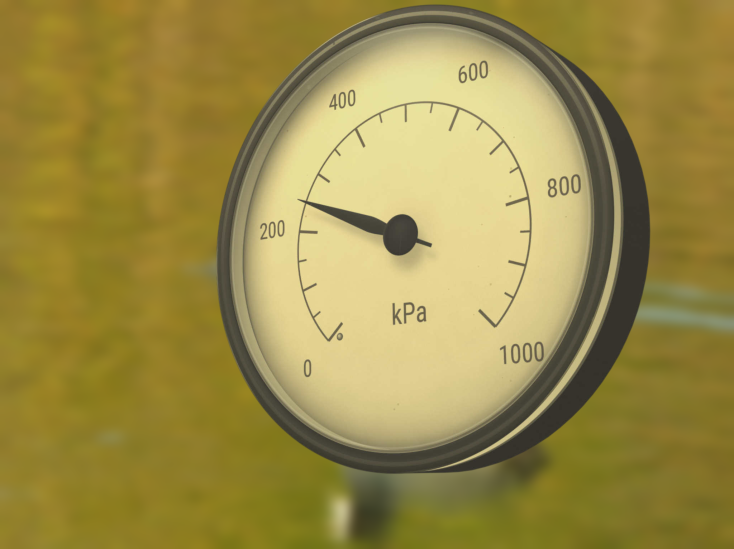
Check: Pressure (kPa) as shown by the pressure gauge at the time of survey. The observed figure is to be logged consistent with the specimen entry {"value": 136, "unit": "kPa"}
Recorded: {"value": 250, "unit": "kPa"}
